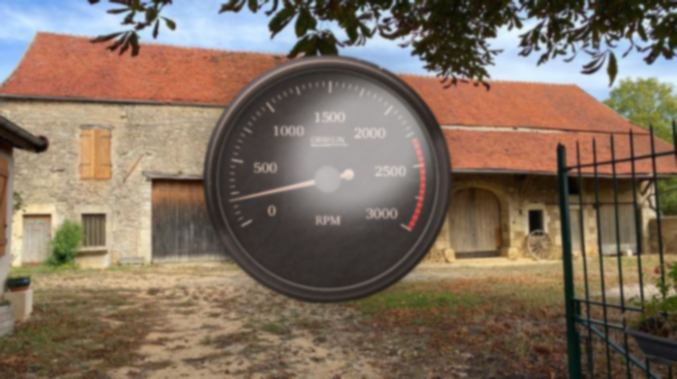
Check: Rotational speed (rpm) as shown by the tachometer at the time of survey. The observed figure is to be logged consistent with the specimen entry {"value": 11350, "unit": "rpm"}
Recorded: {"value": 200, "unit": "rpm"}
